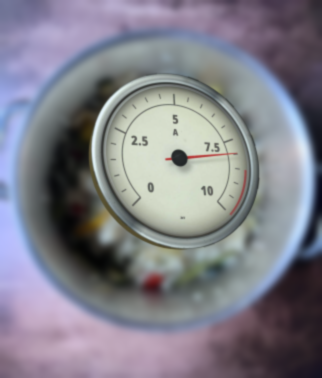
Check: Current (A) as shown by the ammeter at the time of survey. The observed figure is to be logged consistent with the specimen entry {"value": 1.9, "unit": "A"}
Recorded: {"value": 8, "unit": "A"}
